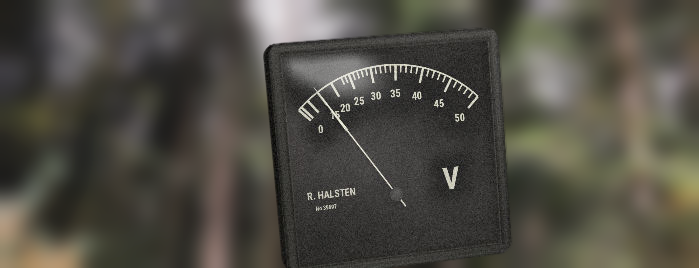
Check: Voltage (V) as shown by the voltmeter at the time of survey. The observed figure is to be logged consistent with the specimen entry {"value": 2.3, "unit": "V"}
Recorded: {"value": 15, "unit": "V"}
